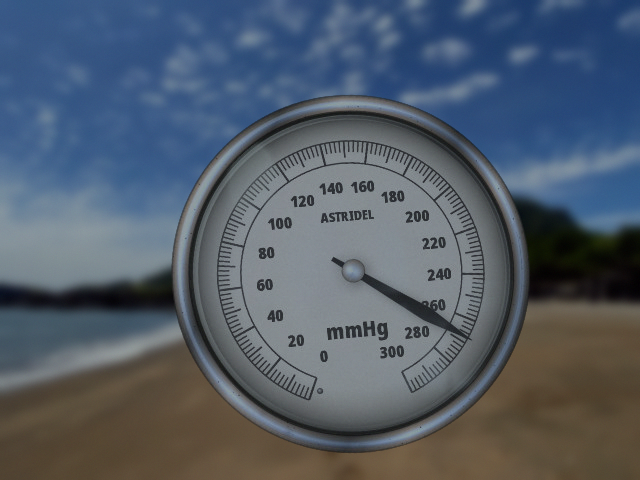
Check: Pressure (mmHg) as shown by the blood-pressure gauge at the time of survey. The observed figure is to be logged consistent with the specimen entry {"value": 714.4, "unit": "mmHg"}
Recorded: {"value": 268, "unit": "mmHg"}
